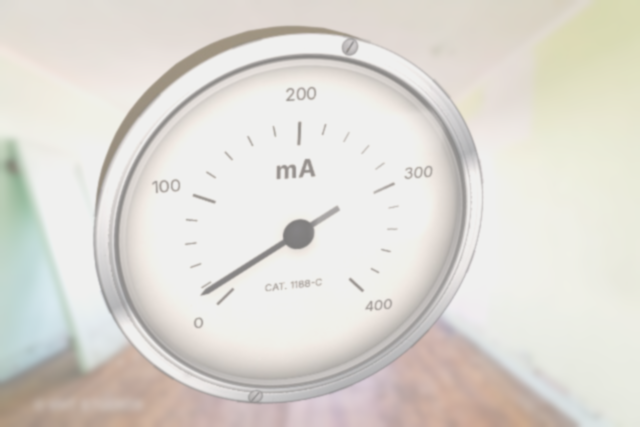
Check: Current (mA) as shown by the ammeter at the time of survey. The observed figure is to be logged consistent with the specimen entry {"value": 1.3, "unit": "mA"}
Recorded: {"value": 20, "unit": "mA"}
